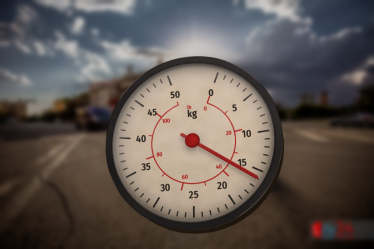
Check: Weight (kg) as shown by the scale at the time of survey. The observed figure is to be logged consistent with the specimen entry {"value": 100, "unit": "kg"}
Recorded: {"value": 16, "unit": "kg"}
